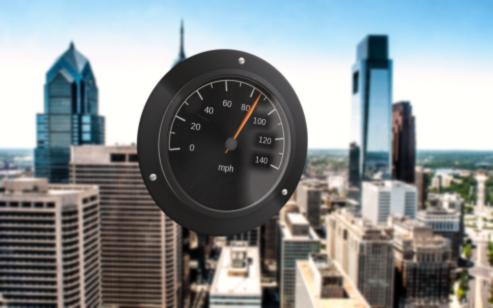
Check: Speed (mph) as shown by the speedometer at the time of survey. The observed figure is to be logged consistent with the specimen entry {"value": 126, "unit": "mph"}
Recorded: {"value": 85, "unit": "mph"}
